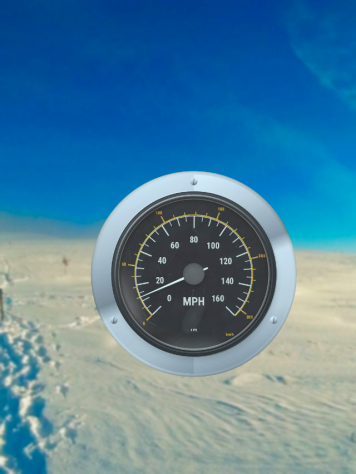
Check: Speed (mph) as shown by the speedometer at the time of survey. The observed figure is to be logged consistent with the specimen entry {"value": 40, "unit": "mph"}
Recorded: {"value": 12.5, "unit": "mph"}
